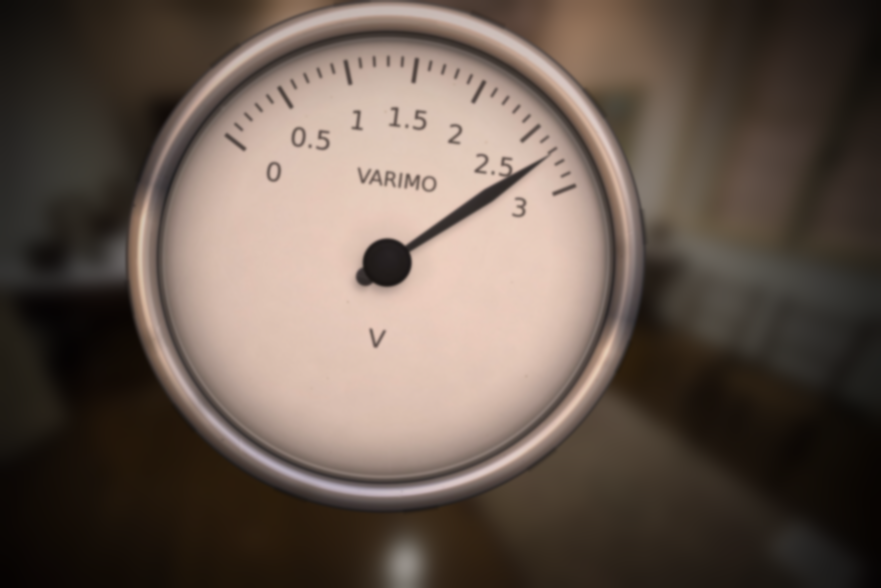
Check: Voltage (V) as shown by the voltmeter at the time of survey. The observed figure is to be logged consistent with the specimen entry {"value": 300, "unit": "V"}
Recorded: {"value": 2.7, "unit": "V"}
